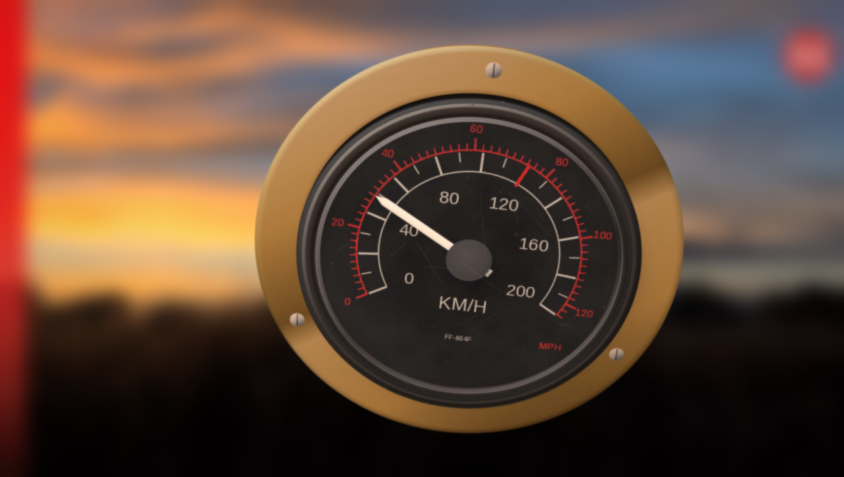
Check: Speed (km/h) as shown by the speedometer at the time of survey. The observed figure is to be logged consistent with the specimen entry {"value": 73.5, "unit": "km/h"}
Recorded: {"value": 50, "unit": "km/h"}
